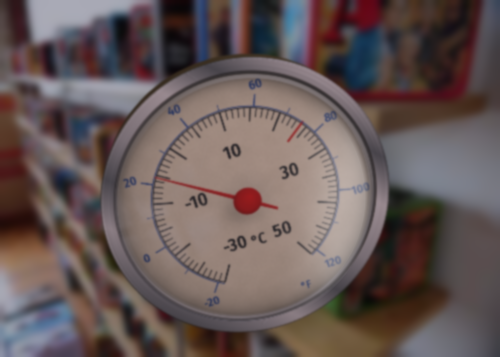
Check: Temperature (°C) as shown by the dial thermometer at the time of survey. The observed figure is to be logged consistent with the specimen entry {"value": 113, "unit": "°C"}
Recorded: {"value": -5, "unit": "°C"}
